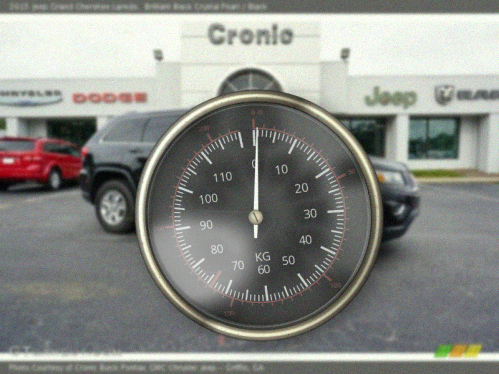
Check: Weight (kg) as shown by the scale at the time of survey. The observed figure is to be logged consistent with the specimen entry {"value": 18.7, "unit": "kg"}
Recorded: {"value": 1, "unit": "kg"}
